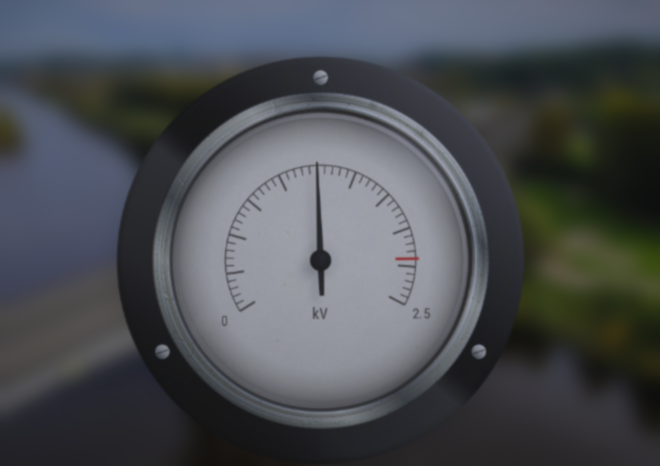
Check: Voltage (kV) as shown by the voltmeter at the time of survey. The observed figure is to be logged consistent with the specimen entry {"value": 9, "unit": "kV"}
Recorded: {"value": 1.25, "unit": "kV"}
